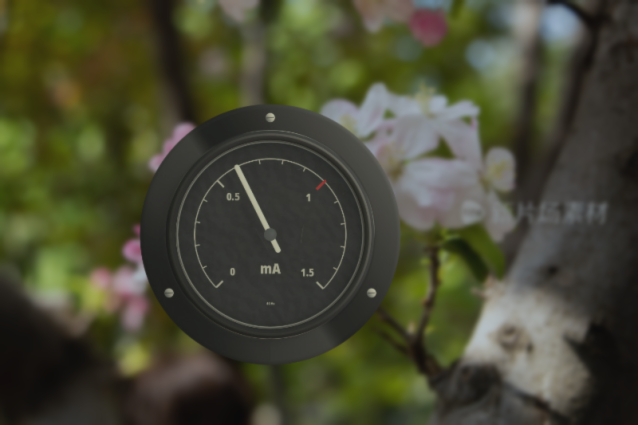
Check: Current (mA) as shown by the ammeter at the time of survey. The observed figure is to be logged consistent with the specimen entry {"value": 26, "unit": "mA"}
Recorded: {"value": 0.6, "unit": "mA"}
